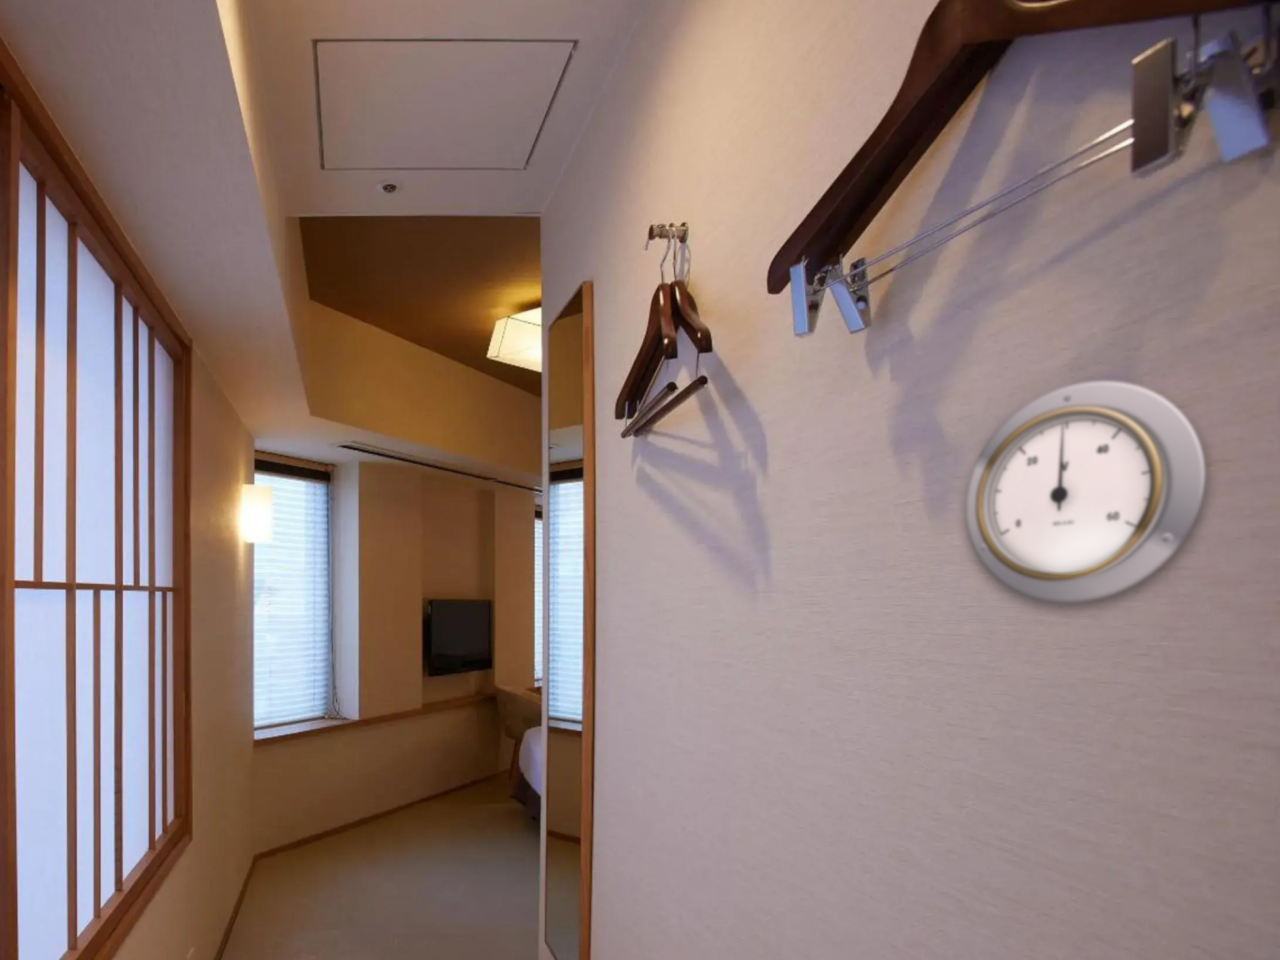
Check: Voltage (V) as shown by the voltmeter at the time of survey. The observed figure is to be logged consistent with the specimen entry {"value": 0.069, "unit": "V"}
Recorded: {"value": 30, "unit": "V"}
